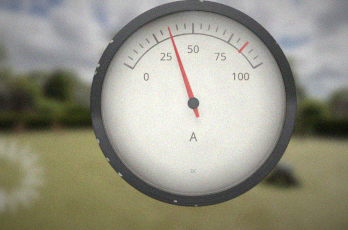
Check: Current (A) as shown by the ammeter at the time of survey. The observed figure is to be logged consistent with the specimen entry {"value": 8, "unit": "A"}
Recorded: {"value": 35, "unit": "A"}
